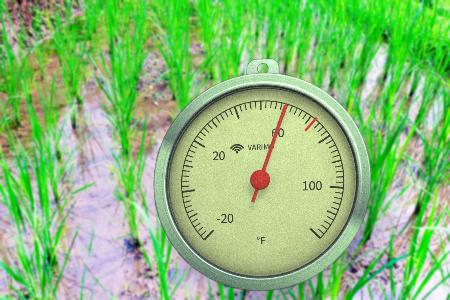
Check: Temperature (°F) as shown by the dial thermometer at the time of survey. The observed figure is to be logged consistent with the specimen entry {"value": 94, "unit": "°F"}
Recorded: {"value": 60, "unit": "°F"}
